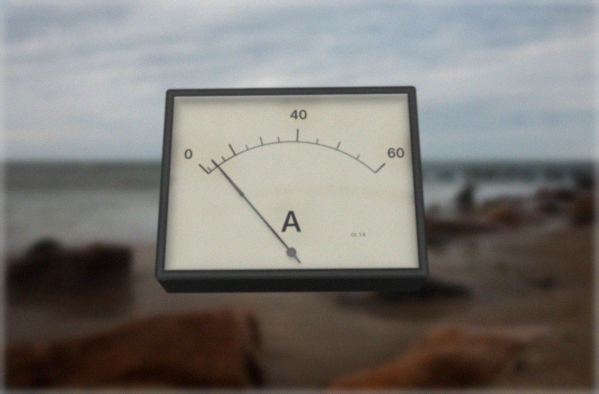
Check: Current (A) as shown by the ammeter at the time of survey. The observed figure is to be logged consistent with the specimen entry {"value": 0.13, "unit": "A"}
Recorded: {"value": 10, "unit": "A"}
